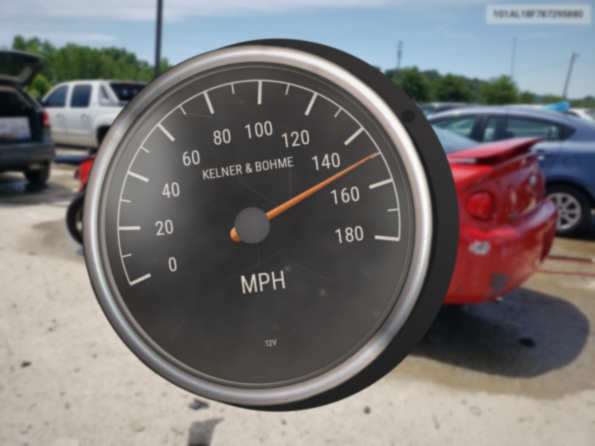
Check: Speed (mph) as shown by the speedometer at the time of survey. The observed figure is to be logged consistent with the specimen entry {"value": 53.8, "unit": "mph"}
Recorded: {"value": 150, "unit": "mph"}
